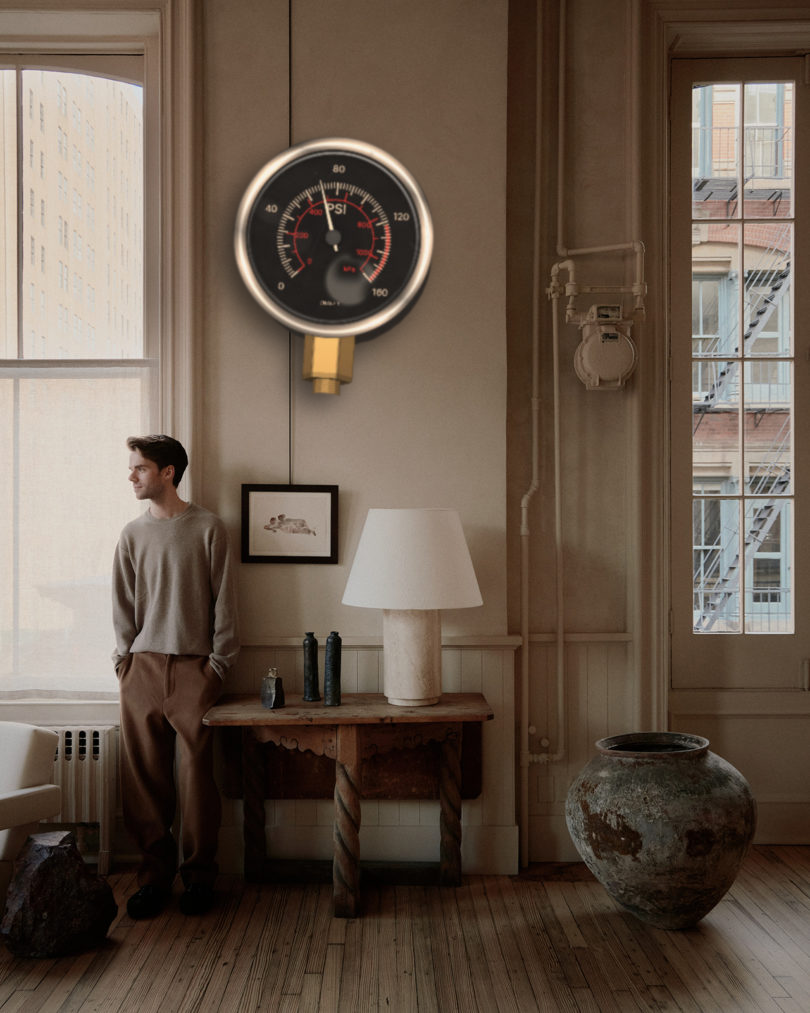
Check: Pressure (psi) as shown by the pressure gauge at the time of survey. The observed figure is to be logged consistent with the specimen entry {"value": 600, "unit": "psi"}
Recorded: {"value": 70, "unit": "psi"}
